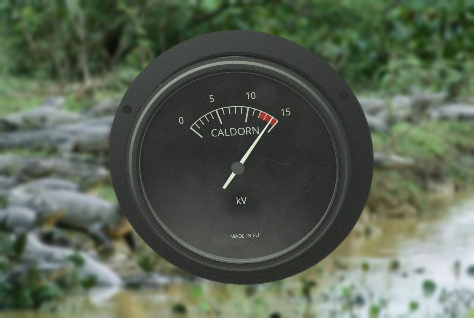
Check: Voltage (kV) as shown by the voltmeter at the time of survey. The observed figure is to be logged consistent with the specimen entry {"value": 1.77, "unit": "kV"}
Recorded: {"value": 14, "unit": "kV"}
